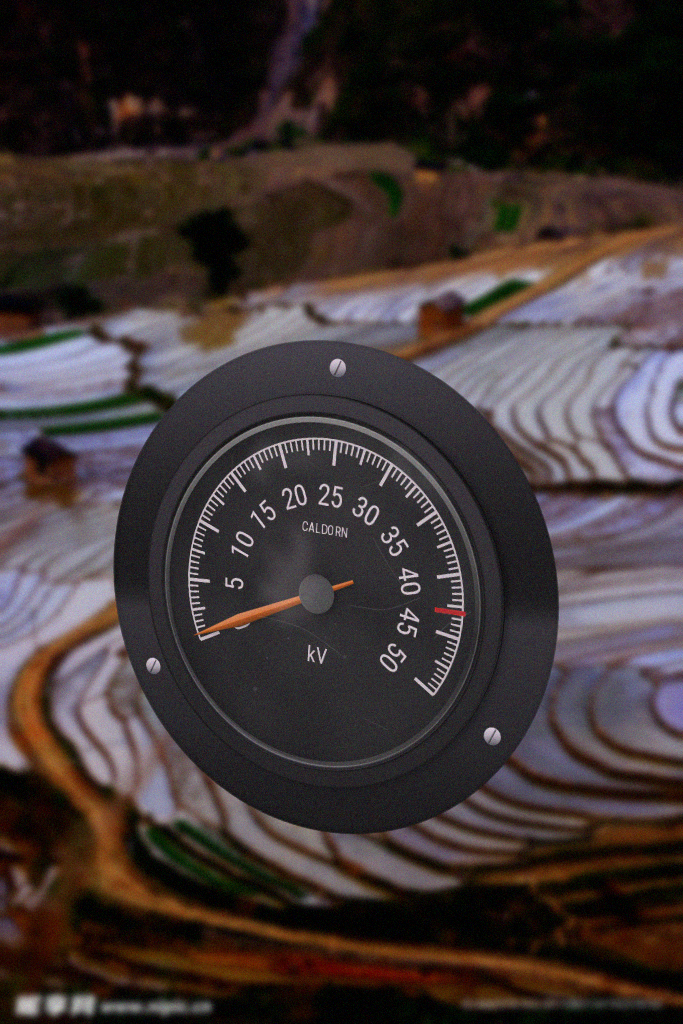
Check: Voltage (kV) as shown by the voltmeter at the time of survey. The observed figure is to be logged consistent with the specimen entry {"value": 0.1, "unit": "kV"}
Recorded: {"value": 0.5, "unit": "kV"}
